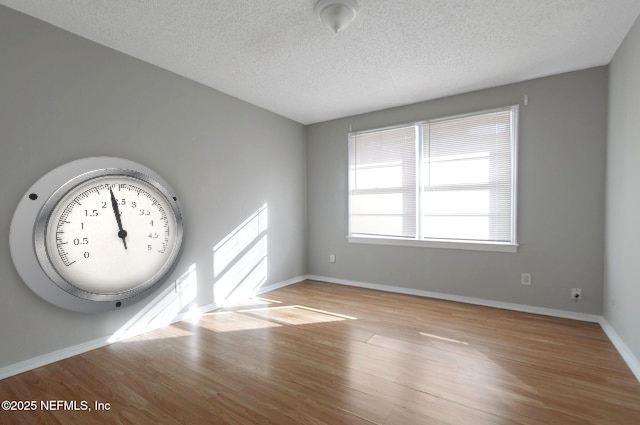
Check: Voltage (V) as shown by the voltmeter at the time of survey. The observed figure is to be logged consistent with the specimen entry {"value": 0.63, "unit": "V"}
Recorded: {"value": 2.25, "unit": "V"}
